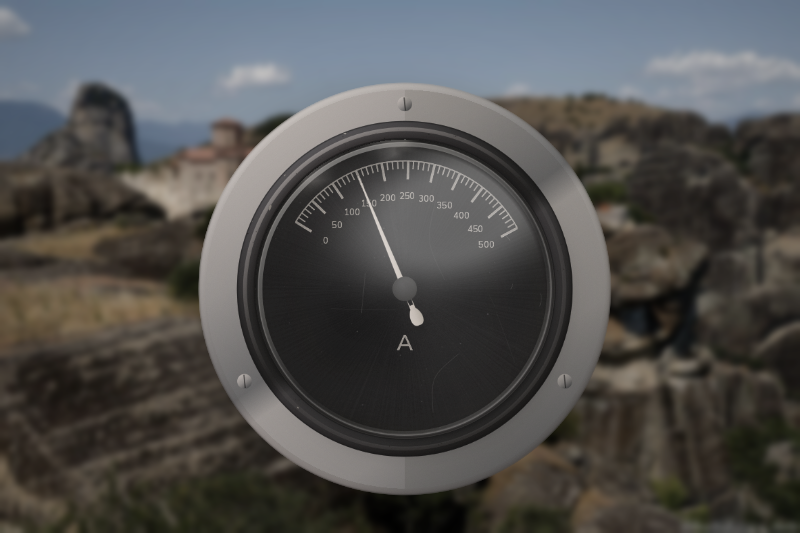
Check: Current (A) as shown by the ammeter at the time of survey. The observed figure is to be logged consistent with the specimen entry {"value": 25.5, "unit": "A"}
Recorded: {"value": 150, "unit": "A"}
